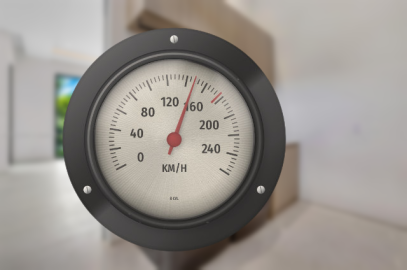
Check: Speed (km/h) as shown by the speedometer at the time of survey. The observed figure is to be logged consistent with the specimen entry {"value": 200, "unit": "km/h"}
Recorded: {"value": 148, "unit": "km/h"}
